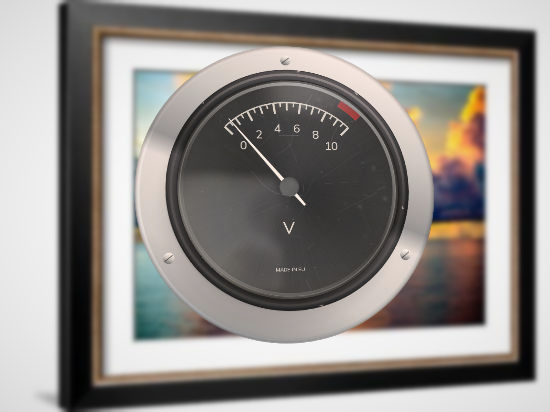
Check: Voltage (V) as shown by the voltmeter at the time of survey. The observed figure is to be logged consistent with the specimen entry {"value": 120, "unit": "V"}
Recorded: {"value": 0.5, "unit": "V"}
